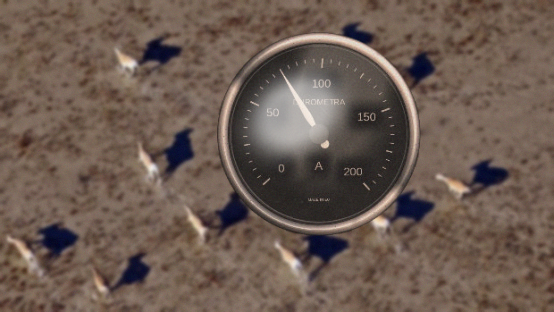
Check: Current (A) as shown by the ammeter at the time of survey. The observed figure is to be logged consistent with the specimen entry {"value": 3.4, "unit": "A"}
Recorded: {"value": 75, "unit": "A"}
